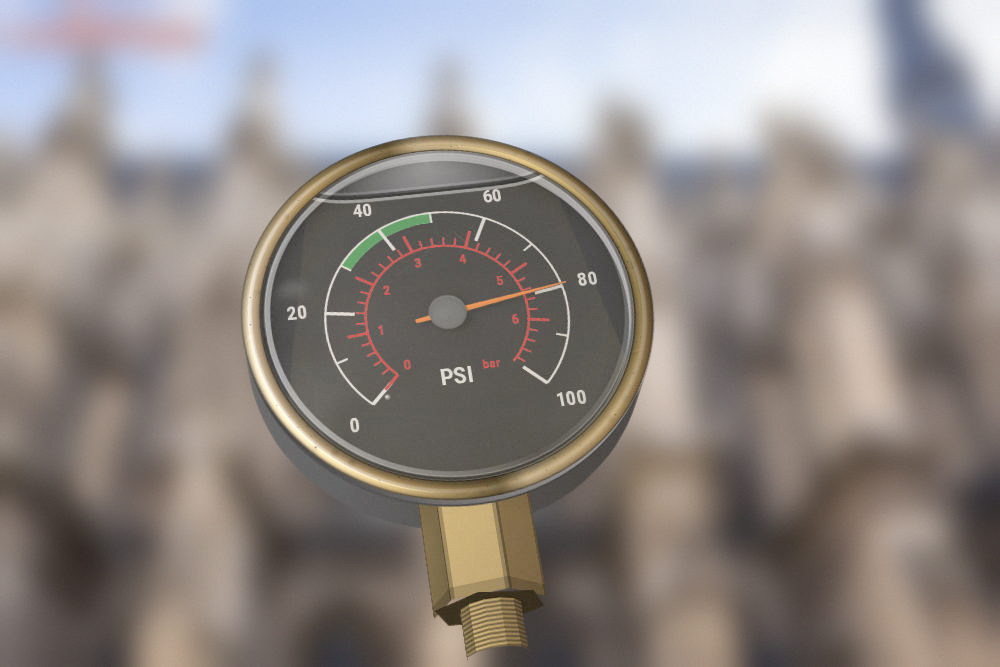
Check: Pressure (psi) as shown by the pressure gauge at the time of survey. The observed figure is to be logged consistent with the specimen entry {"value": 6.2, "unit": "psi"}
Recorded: {"value": 80, "unit": "psi"}
